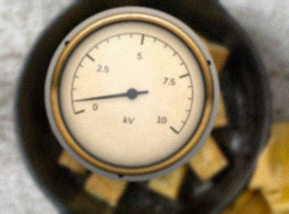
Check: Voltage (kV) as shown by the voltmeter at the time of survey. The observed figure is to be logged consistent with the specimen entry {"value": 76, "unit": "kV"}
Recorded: {"value": 0.5, "unit": "kV"}
